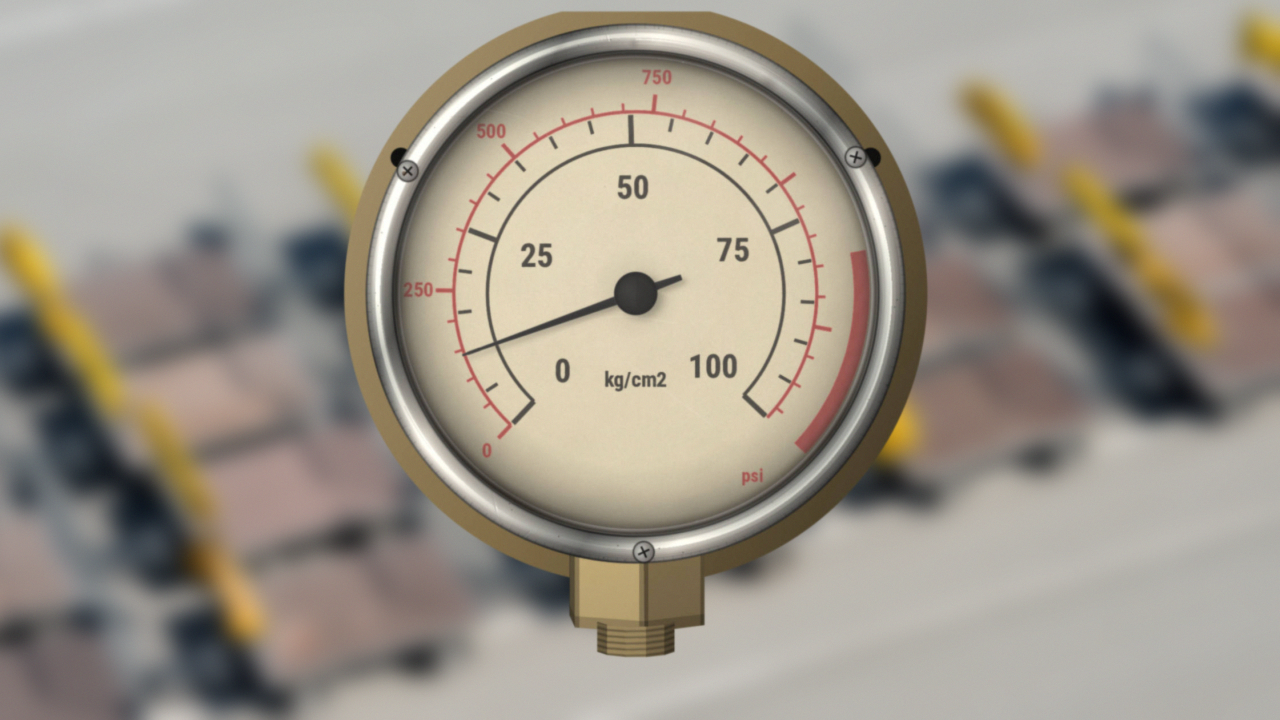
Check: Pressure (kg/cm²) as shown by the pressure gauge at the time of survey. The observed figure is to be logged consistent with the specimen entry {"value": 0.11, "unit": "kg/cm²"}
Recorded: {"value": 10, "unit": "kg/cm²"}
